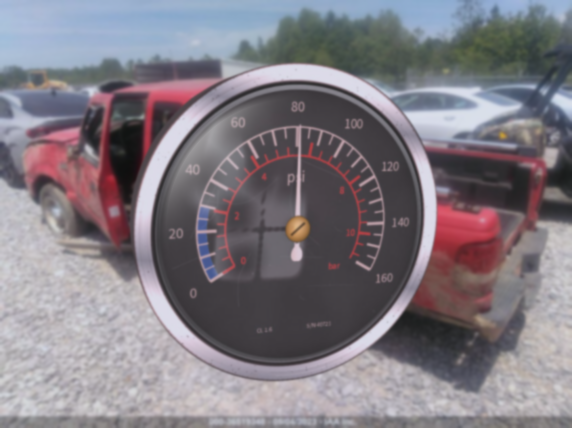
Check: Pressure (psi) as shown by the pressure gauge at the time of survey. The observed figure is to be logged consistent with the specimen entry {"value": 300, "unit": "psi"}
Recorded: {"value": 80, "unit": "psi"}
